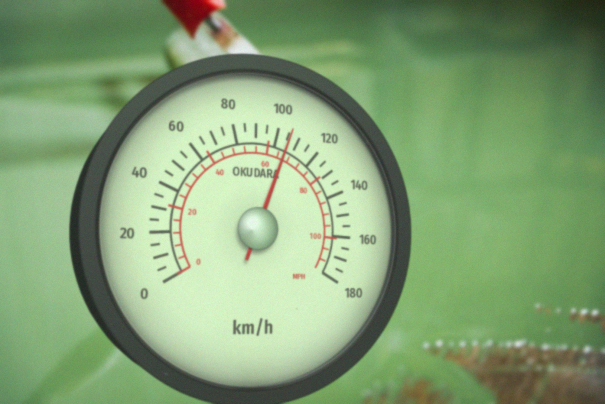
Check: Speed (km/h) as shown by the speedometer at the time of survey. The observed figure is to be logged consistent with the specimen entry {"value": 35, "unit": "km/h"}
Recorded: {"value": 105, "unit": "km/h"}
